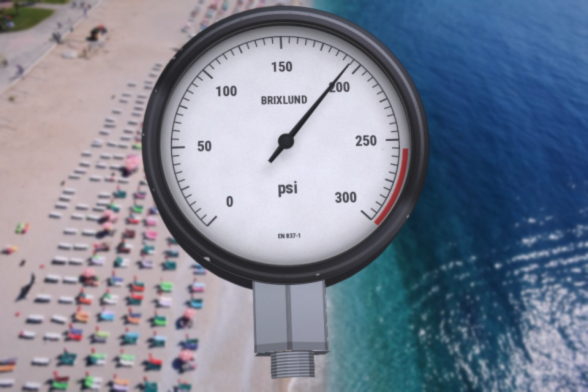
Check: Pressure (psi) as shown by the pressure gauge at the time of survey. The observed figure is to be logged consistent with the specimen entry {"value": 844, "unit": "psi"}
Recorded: {"value": 195, "unit": "psi"}
